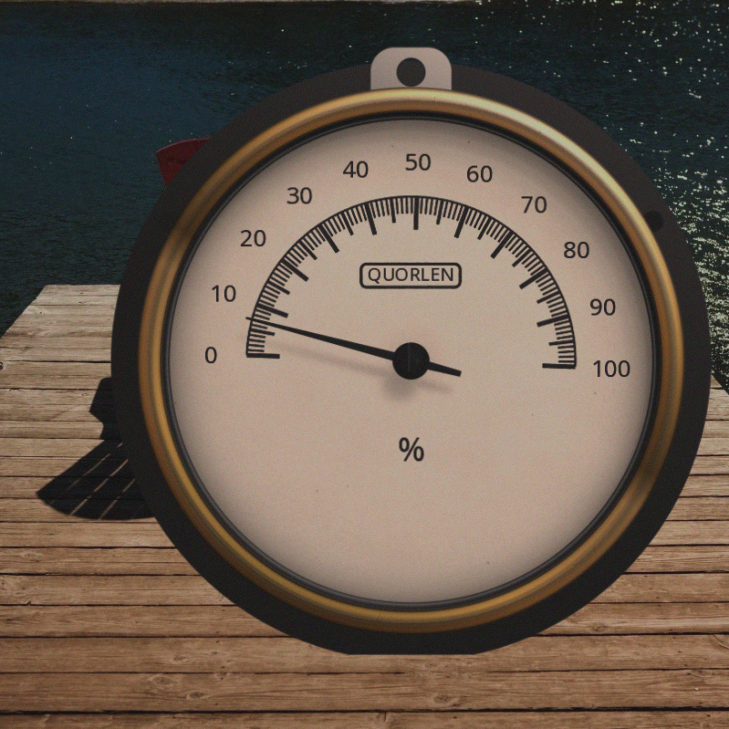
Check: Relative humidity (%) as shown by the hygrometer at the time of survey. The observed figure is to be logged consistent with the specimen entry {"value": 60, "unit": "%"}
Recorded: {"value": 7, "unit": "%"}
